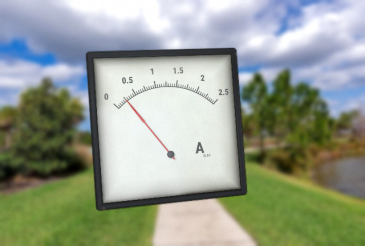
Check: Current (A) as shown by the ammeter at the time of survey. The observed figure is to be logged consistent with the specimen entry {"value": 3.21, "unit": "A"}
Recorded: {"value": 0.25, "unit": "A"}
